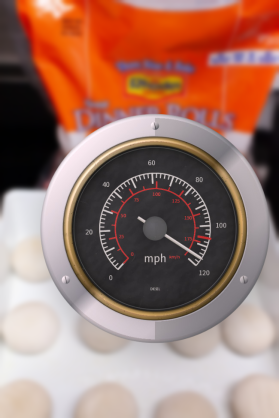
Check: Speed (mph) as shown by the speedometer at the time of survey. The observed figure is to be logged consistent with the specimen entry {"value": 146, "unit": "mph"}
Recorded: {"value": 116, "unit": "mph"}
